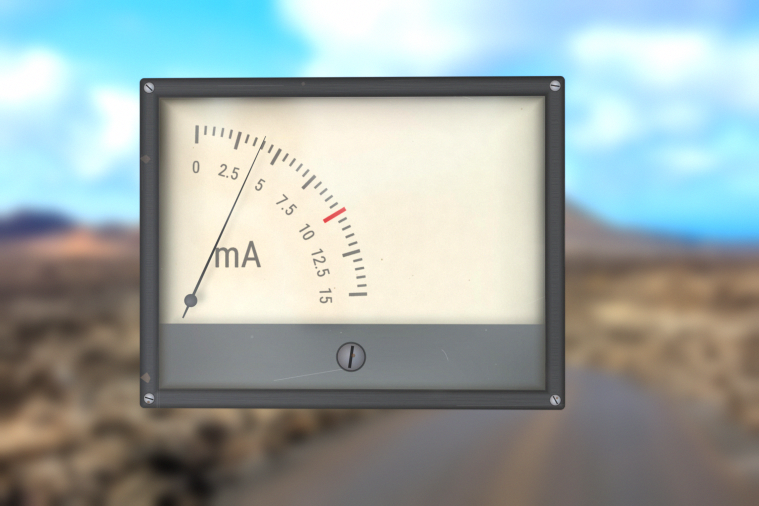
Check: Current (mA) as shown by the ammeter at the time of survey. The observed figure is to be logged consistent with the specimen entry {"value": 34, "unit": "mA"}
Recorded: {"value": 4, "unit": "mA"}
